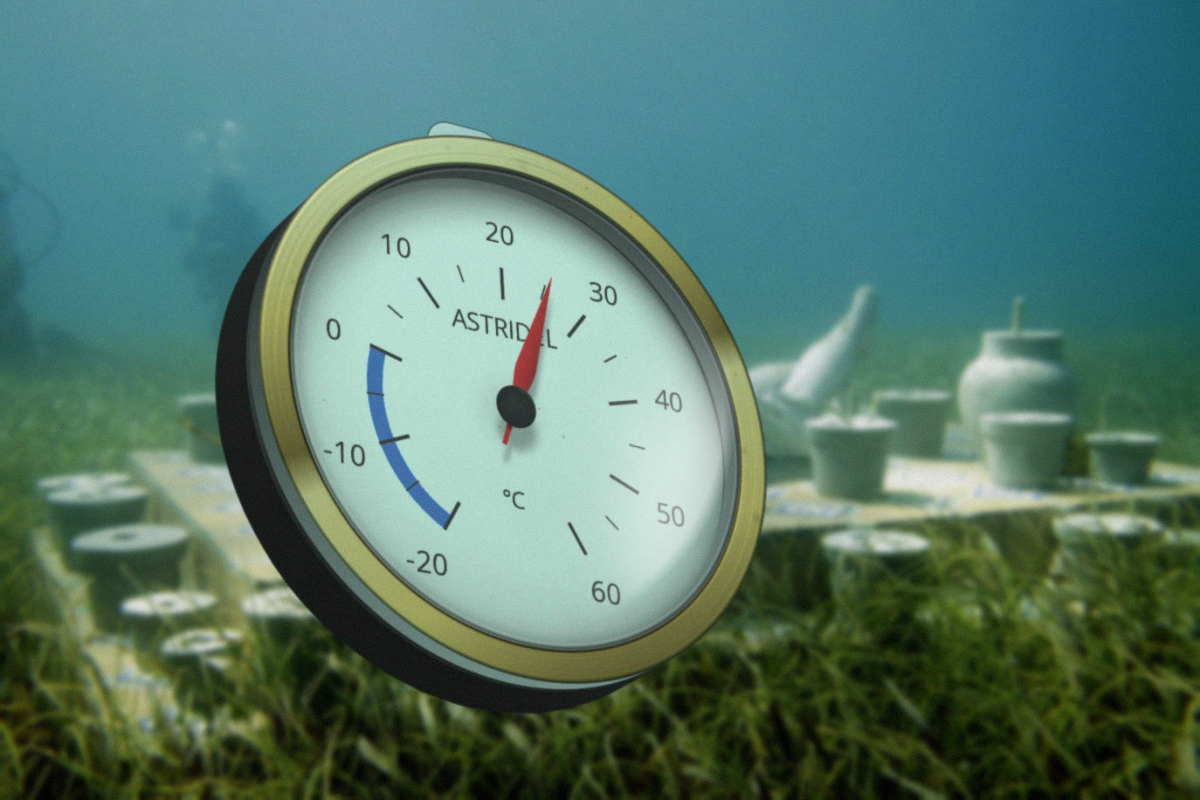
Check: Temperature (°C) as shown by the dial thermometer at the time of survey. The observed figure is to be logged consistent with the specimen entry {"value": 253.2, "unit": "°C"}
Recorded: {"value": 25, "unit": "°C"}
